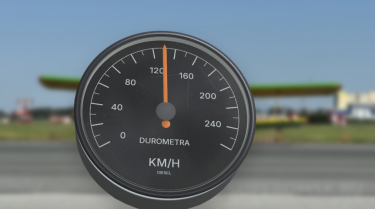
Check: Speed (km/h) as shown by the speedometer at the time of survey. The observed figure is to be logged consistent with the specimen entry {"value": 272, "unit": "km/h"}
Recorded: {"value": 130, "unit": "km/h"}
